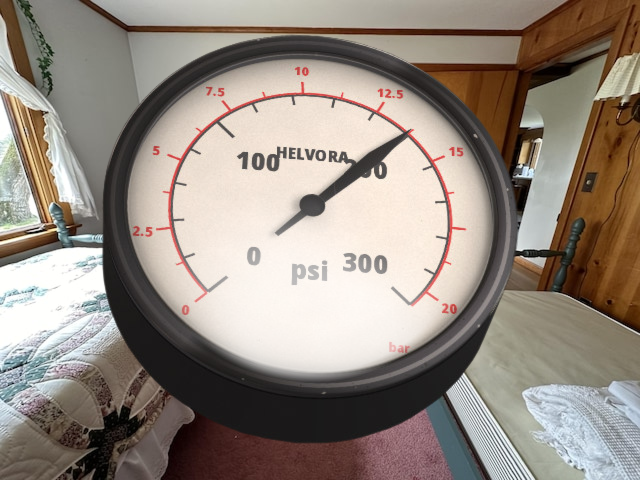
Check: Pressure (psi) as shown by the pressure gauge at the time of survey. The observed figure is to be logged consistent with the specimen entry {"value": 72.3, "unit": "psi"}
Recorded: {"value": 200, "unit": "psi"}
